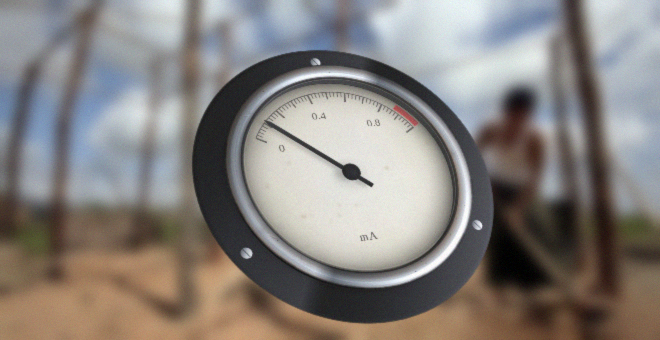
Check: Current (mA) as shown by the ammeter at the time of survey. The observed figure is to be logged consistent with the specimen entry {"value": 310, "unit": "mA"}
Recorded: {"value": 0.1, "unit": "mA"}
